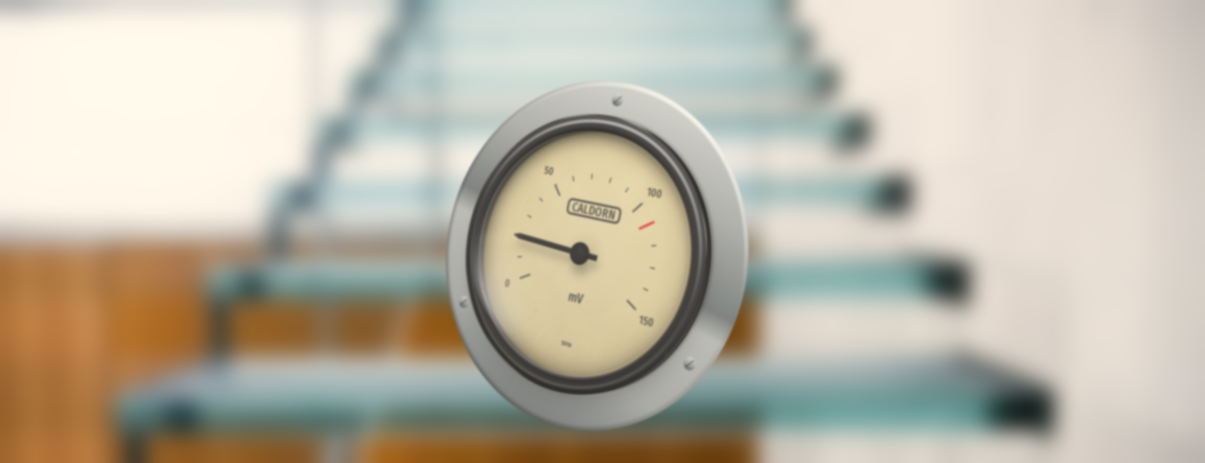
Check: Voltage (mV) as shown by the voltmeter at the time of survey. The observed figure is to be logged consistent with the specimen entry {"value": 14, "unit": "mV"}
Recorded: {"value": 20, "unit": "mV"}
